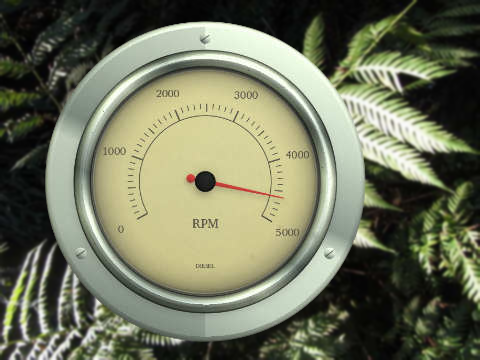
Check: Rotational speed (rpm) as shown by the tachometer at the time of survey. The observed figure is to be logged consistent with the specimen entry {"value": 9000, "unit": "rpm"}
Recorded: {"value": 4600, "unit": "rpm"}
